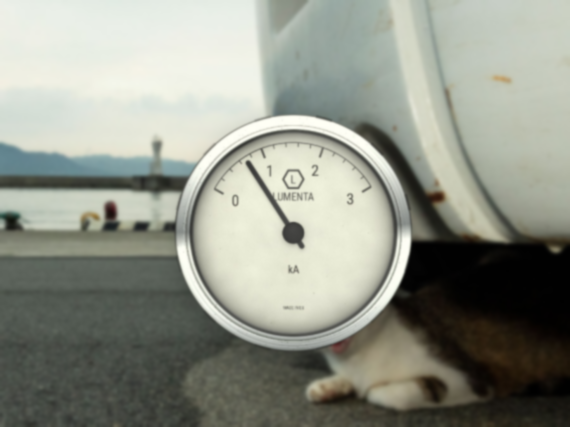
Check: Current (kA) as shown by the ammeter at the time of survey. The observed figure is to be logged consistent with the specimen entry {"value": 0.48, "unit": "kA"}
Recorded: {"value": 0.7, "unit": "kA"}
